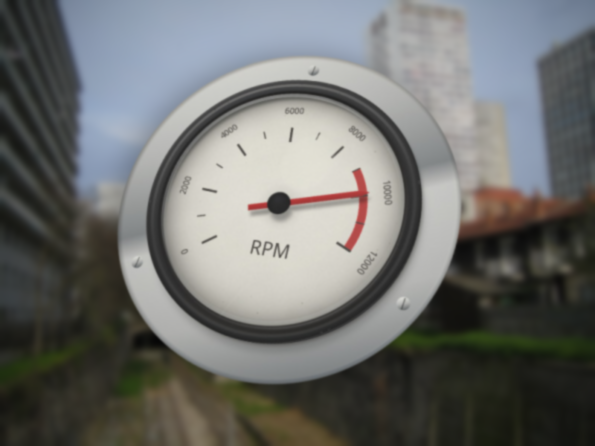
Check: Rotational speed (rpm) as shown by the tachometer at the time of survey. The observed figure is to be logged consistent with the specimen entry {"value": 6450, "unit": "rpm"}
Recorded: {"value": 10000, "unit": "rpm"}
